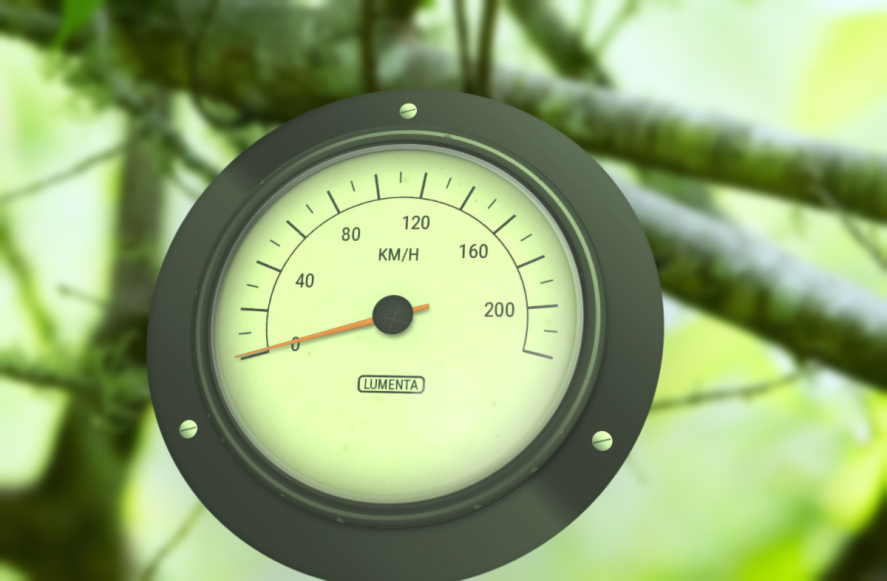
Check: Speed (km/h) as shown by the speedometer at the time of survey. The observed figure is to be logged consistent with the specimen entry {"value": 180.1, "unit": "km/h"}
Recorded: {"value": 0, "unit": "km/h"}
